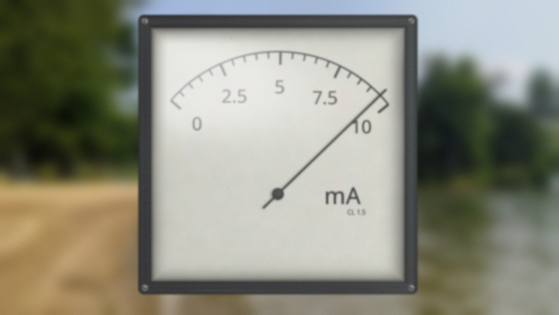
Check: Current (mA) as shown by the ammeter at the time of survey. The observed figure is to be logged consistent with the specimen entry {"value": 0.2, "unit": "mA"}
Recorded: {"value": 9.5, "unit": "mA"}
